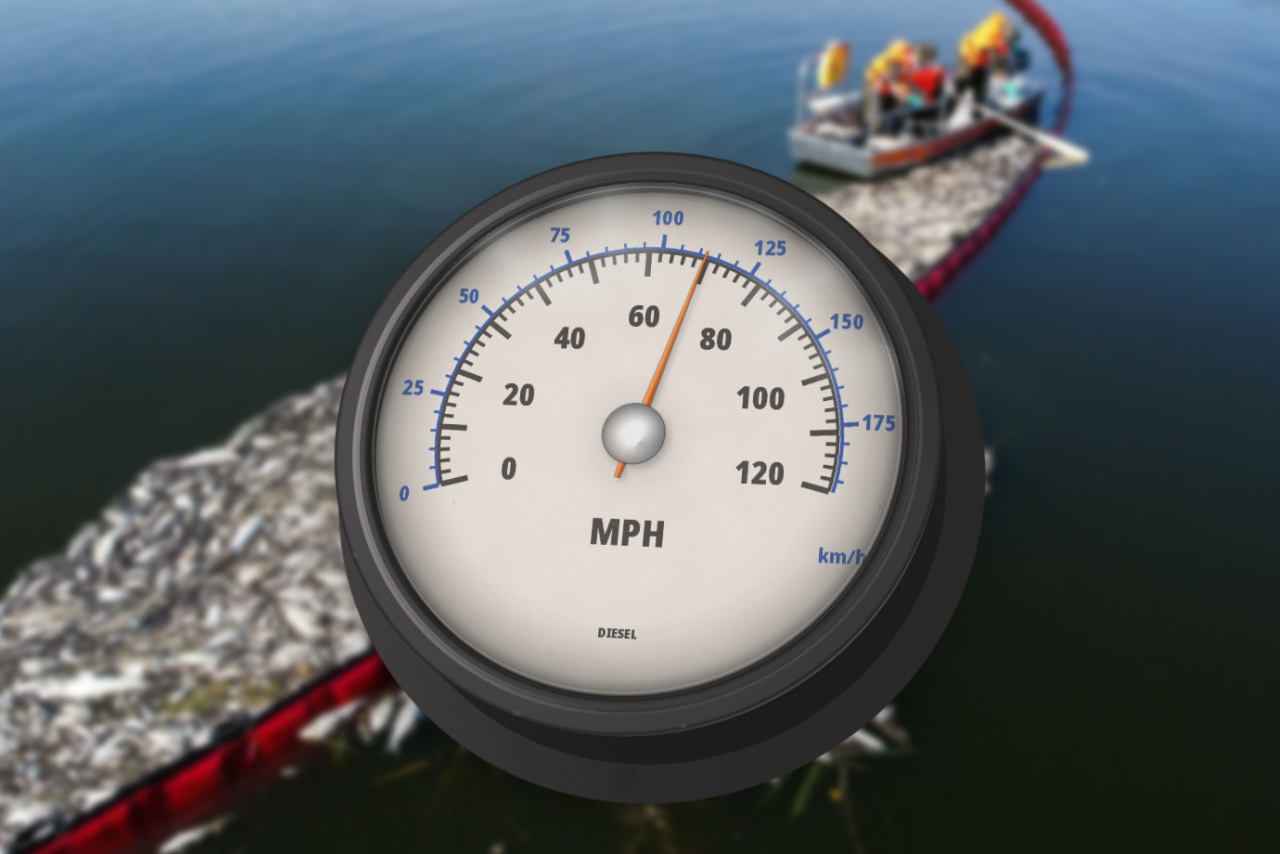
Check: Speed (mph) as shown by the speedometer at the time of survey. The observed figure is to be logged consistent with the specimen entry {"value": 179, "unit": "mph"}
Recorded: {"value": 70, "unit": "mph"}
